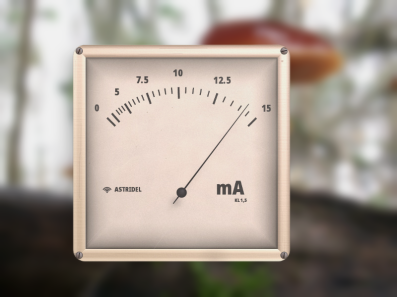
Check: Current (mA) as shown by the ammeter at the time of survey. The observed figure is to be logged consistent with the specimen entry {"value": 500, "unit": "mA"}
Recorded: {"value": 14.25, "unit": "mA"}
